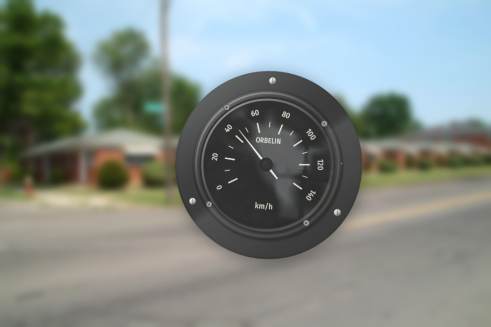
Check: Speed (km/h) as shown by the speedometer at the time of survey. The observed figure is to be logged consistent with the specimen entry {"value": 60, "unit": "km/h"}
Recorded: {"value": 45, "unit": "km/h"}
